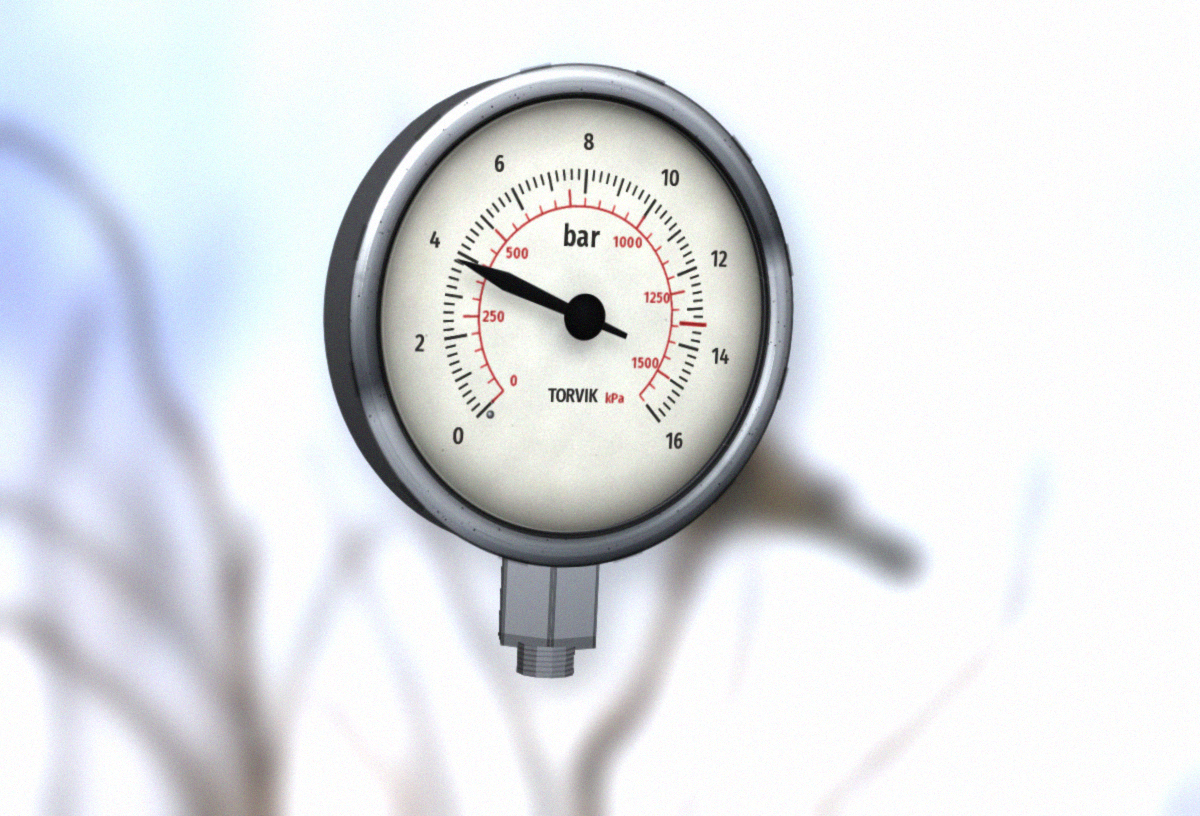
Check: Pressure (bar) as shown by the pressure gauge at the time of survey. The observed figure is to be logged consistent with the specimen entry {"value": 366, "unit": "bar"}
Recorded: {"value": 3.8, "unit": "bar"}
